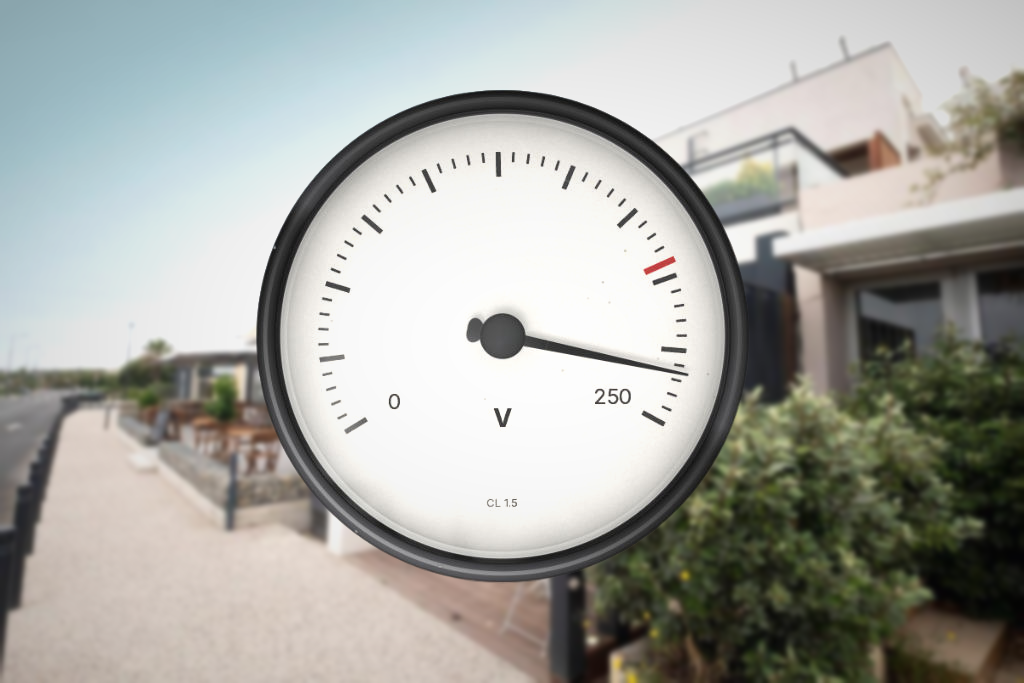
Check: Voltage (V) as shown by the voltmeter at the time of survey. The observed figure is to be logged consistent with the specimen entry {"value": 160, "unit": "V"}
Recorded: {"value": 232.5, "unit": "V"}
